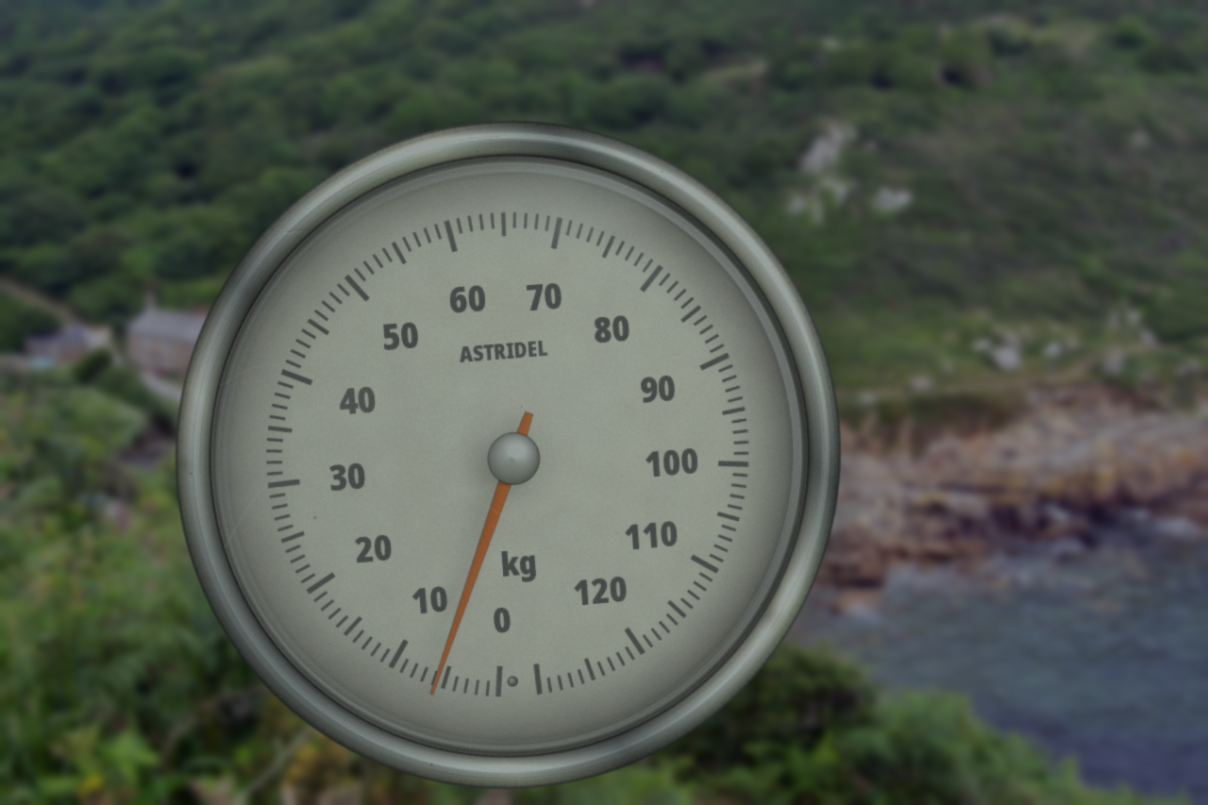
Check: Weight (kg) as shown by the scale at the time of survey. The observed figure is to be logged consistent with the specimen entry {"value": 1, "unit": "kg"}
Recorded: {"value": 6, "unit": "kg"}
